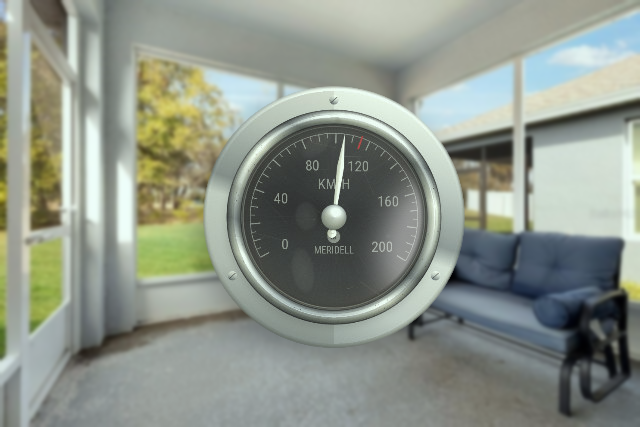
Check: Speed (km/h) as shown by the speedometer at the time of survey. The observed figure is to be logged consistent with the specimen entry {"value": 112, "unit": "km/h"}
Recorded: {"value": 105, "unit": "km/h"}
